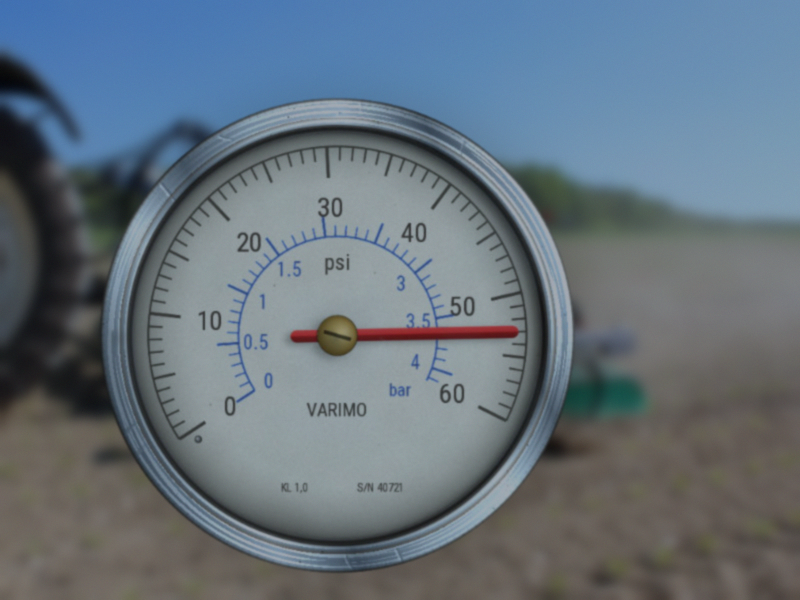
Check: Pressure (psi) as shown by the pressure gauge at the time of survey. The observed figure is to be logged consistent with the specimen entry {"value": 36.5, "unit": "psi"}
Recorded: {"value": 53, "unit": "psi"}
